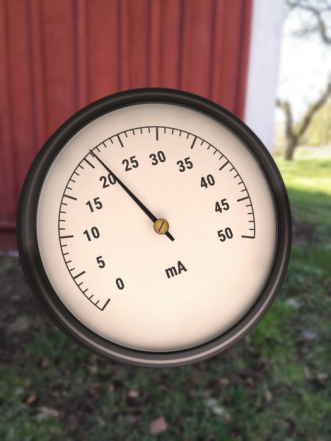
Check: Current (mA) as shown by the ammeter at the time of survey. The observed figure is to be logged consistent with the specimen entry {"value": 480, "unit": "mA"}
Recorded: {"value": 21, "unit": "mA"}
